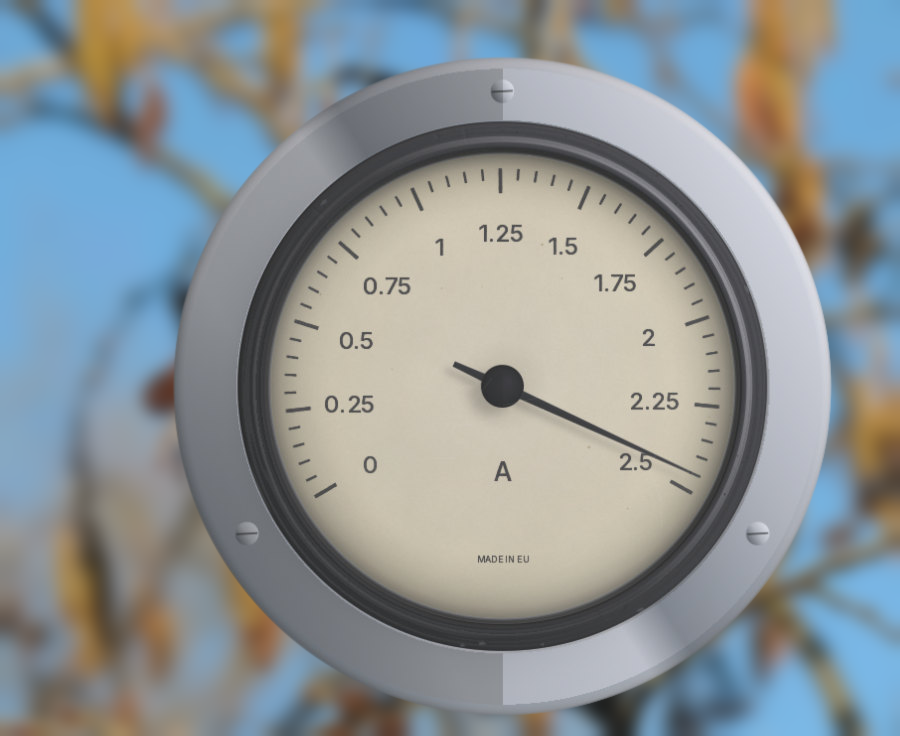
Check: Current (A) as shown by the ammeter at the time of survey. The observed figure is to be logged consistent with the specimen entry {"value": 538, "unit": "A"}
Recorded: {"value": 2.45, "unit": "A"}
